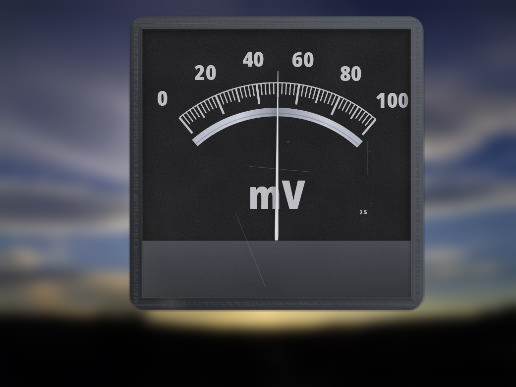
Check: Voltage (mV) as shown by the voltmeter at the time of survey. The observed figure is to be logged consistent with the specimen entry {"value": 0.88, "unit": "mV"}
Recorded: {"value": 50, "unit": "mV"}
